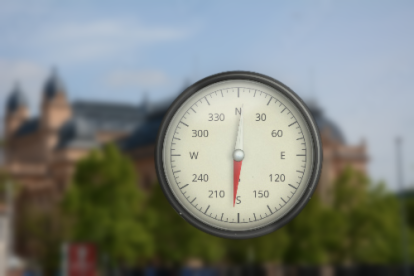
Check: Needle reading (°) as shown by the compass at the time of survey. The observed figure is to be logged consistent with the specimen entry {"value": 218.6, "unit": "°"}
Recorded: {"value": 185, "unit": "°"}
